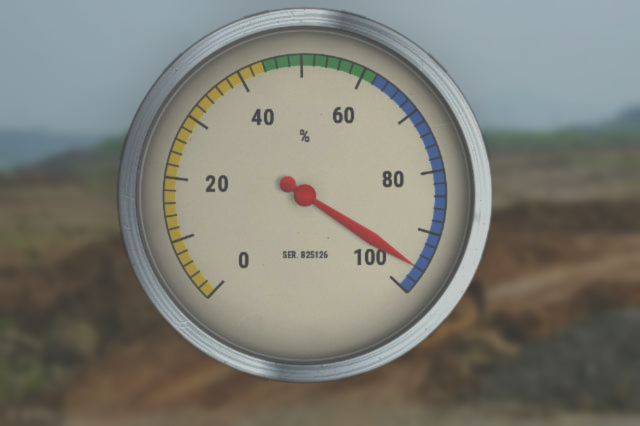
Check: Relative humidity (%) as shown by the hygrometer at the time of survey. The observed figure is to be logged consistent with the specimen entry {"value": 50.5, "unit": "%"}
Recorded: {"value": 96, "unit": "%"}
